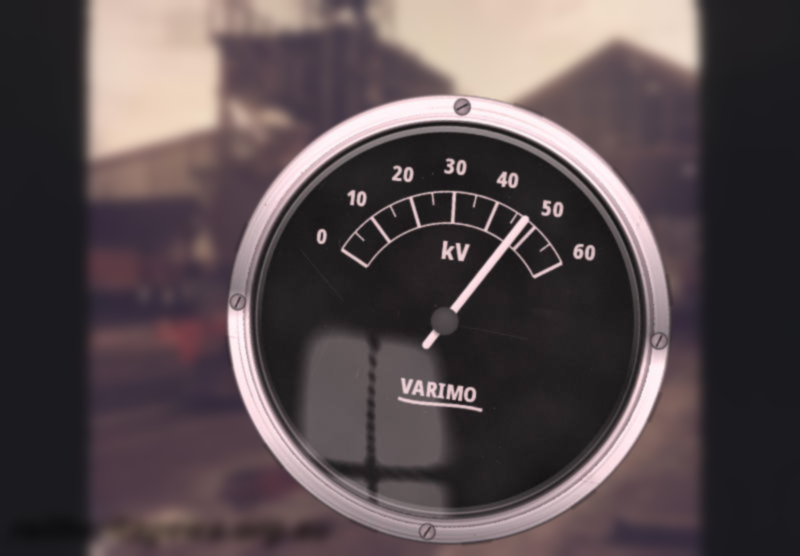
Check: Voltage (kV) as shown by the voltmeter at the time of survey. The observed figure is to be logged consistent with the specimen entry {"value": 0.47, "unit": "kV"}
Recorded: {"value": 47.5, "unit": "kV"}
